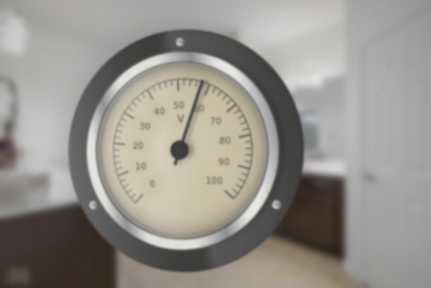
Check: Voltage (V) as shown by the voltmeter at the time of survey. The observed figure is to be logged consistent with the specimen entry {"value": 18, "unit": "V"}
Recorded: {"value": 58, "unit": "V"}
